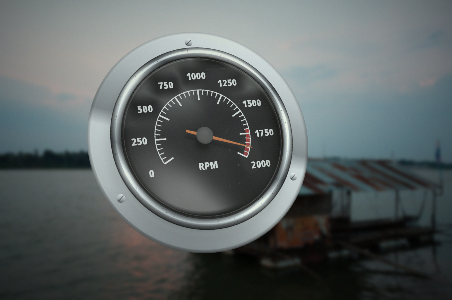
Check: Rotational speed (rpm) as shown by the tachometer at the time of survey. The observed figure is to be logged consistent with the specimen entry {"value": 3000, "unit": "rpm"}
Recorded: {"value": 1900, "unit": "rpm"}
